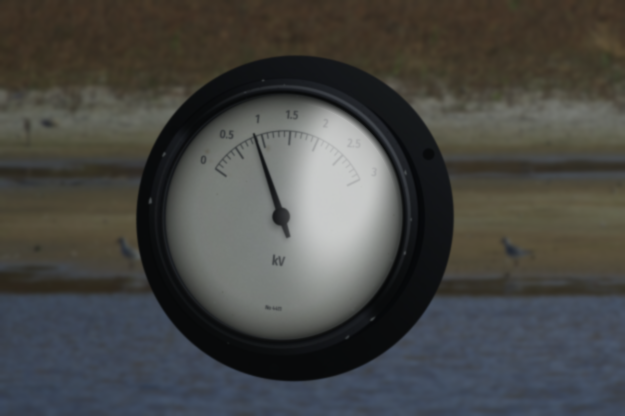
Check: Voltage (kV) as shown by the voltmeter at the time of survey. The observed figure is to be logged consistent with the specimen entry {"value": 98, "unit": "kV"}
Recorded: {"value": 0.9, "unit": "kV"}
